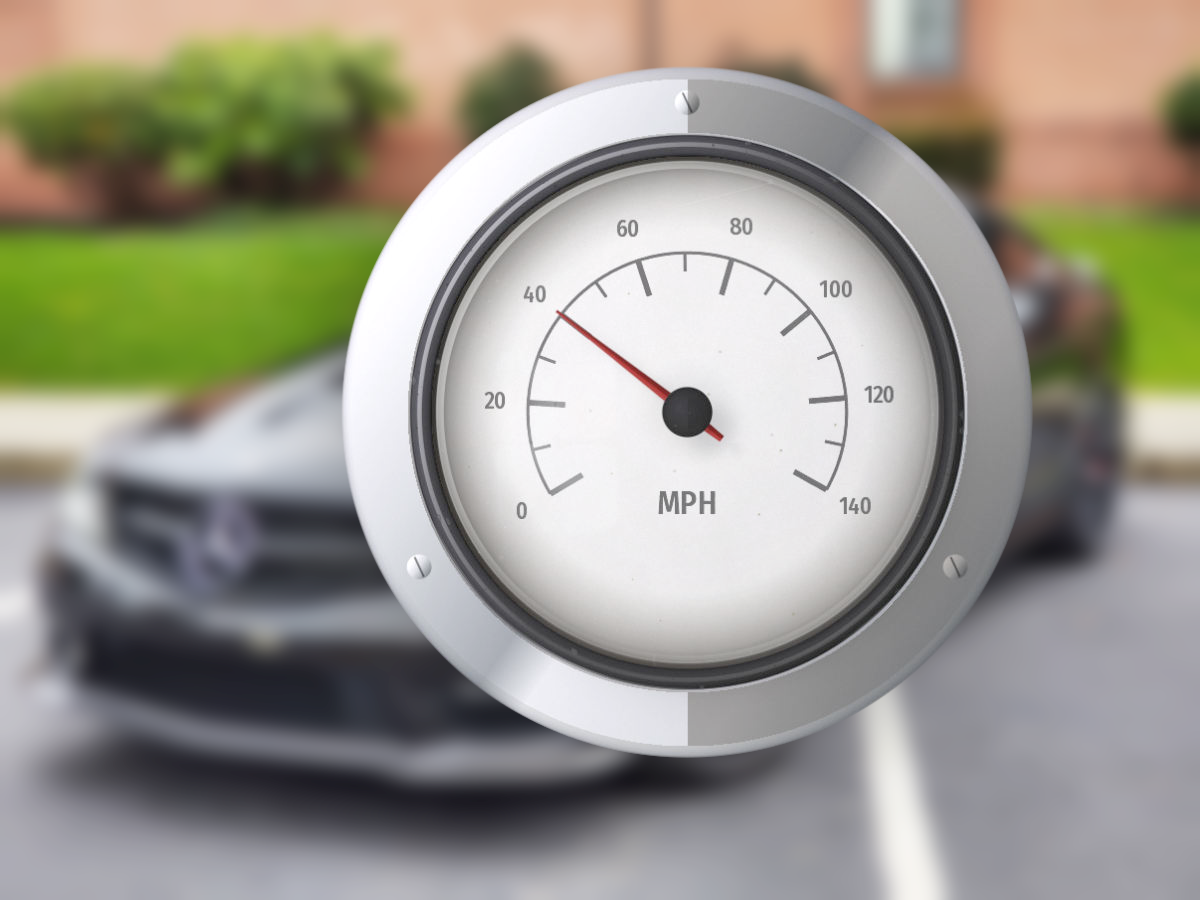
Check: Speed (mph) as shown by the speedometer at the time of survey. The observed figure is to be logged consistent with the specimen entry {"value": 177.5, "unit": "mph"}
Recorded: {"value": 40, "unit": "mph"}
